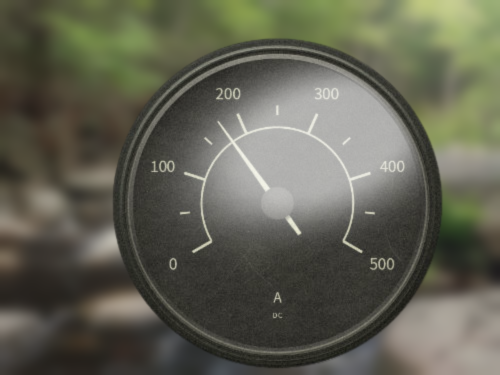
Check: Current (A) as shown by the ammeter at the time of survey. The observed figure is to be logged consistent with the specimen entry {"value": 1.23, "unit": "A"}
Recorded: {"value": 175, "unit": "A"}
